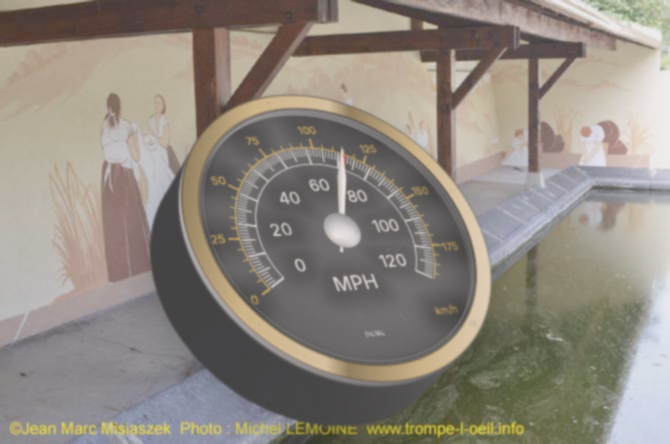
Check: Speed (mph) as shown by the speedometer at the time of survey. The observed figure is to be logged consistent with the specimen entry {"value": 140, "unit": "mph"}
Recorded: {"value": 70, "unit": "mph"}
